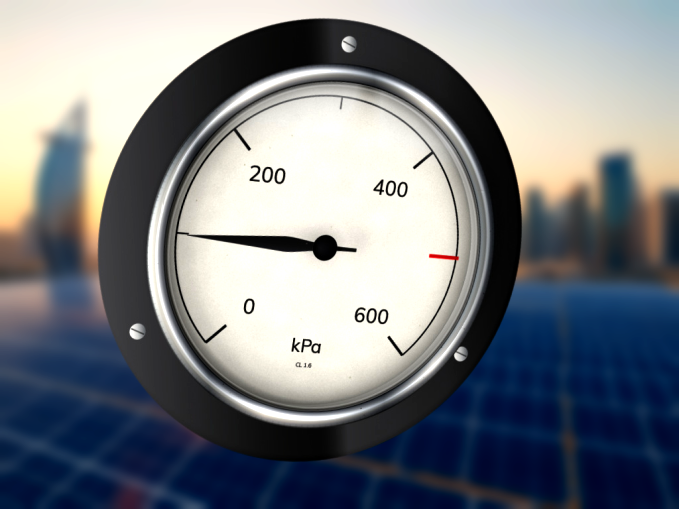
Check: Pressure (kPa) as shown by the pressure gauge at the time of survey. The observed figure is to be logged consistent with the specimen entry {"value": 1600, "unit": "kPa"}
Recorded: {"value": 100, "unit": "kPa"}
